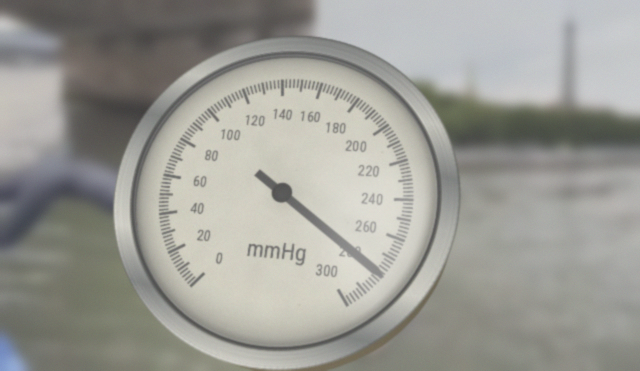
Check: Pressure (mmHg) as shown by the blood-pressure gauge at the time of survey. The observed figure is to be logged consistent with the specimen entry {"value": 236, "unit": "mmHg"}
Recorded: {"value": 280, "unit": "mmHg"}
